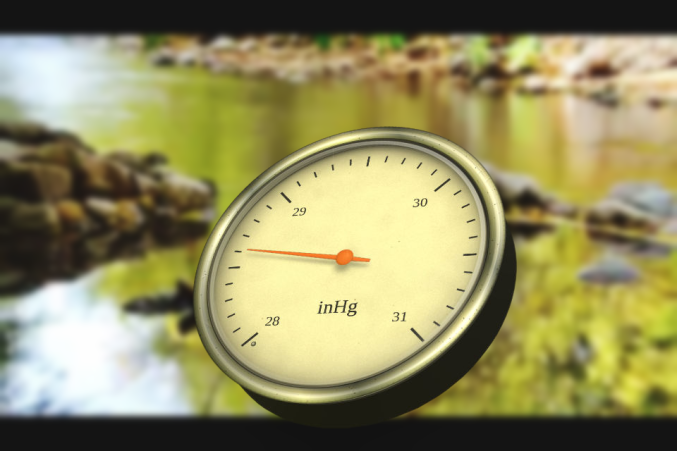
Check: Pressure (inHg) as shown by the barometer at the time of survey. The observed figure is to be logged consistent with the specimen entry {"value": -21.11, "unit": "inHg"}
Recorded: {"value": 28.6, "unit": "inHg"}
